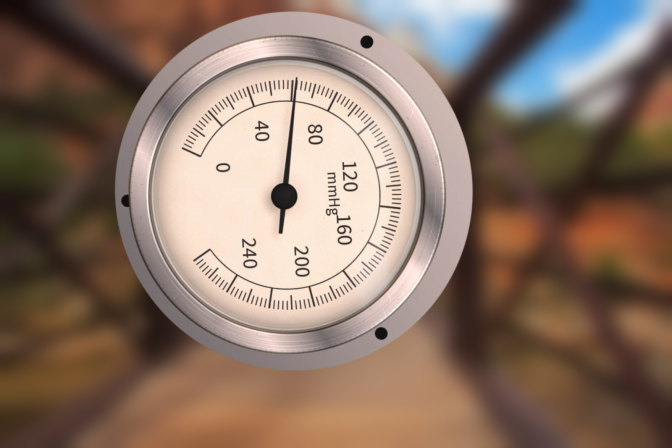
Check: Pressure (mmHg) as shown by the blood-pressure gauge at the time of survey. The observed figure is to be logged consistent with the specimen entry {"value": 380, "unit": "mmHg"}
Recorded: {"value": 62, "unit": "mmHg"}
